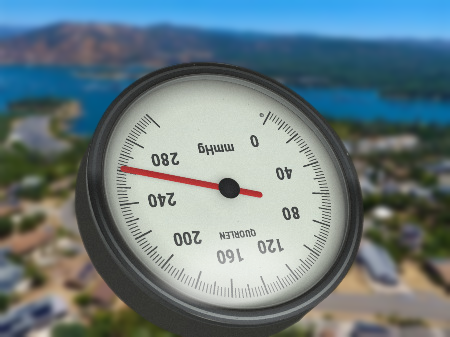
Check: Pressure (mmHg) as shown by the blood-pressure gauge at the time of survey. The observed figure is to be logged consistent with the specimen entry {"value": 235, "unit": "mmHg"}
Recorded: {"value": 260, "unit": "mmHg"}
